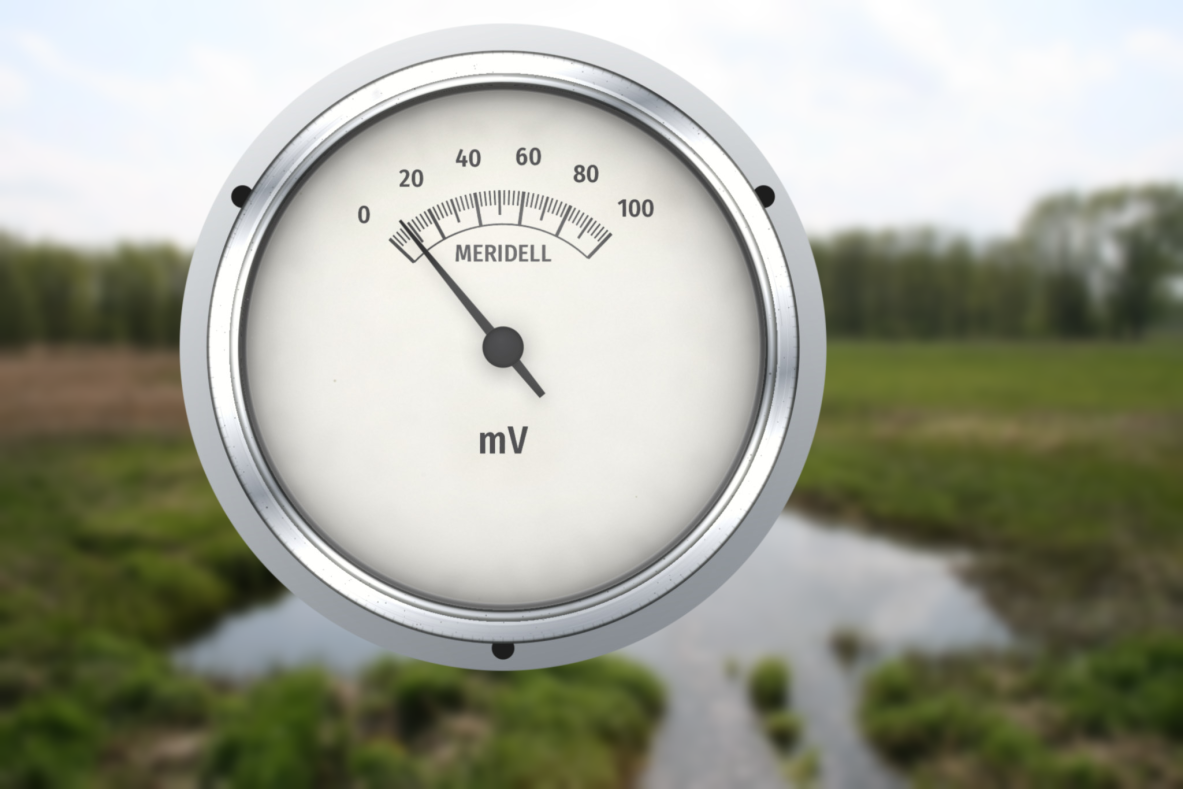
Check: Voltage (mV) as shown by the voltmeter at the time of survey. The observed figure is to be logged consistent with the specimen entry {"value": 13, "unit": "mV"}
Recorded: {"value": 8, "unit": "mV"}
